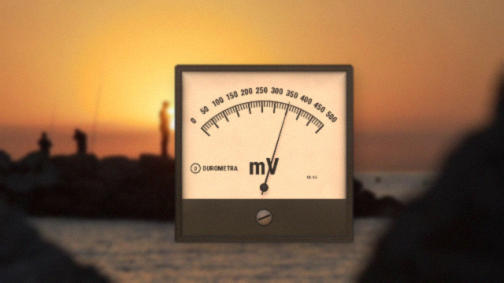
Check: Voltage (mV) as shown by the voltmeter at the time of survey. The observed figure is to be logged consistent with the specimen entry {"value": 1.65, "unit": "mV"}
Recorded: {"value": 350, "unit": "mV"}
